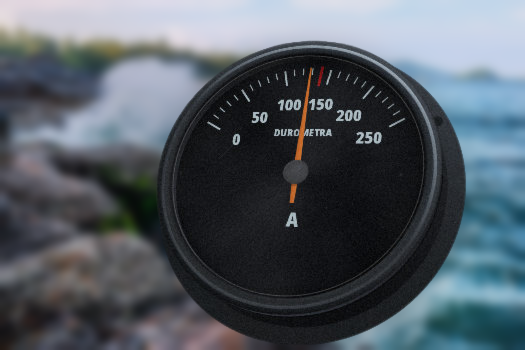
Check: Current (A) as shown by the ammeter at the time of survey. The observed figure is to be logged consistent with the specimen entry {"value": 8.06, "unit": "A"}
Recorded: {"value": 130, "unit": "A"}
